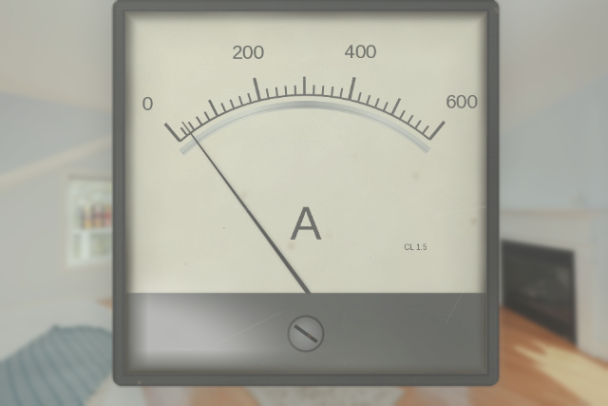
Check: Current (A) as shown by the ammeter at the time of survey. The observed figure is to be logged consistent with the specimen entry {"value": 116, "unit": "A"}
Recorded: {"value": 30, "unit": "A"}
